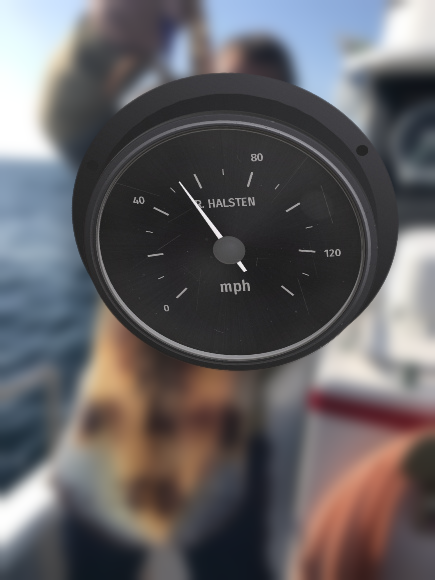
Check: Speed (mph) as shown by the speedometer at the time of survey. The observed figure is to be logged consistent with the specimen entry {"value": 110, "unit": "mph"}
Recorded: {"value": 55, "unit": "mph"}
